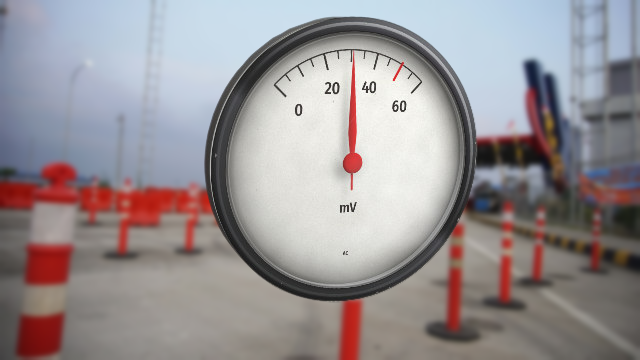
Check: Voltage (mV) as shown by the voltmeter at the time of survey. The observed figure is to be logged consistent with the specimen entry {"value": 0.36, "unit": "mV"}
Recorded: {"value": 30, "unit": "mV"}
